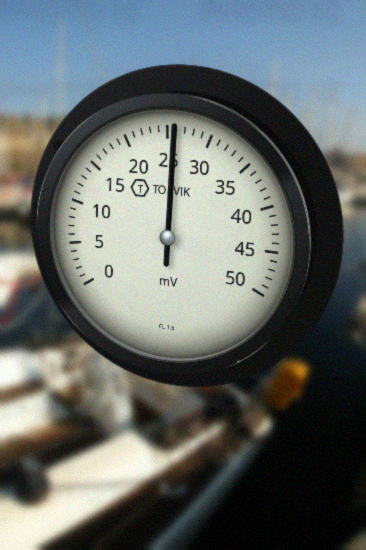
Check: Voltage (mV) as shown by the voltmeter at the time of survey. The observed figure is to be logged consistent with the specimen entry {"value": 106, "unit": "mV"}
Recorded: {"value": 26, "unit": "mV"}
